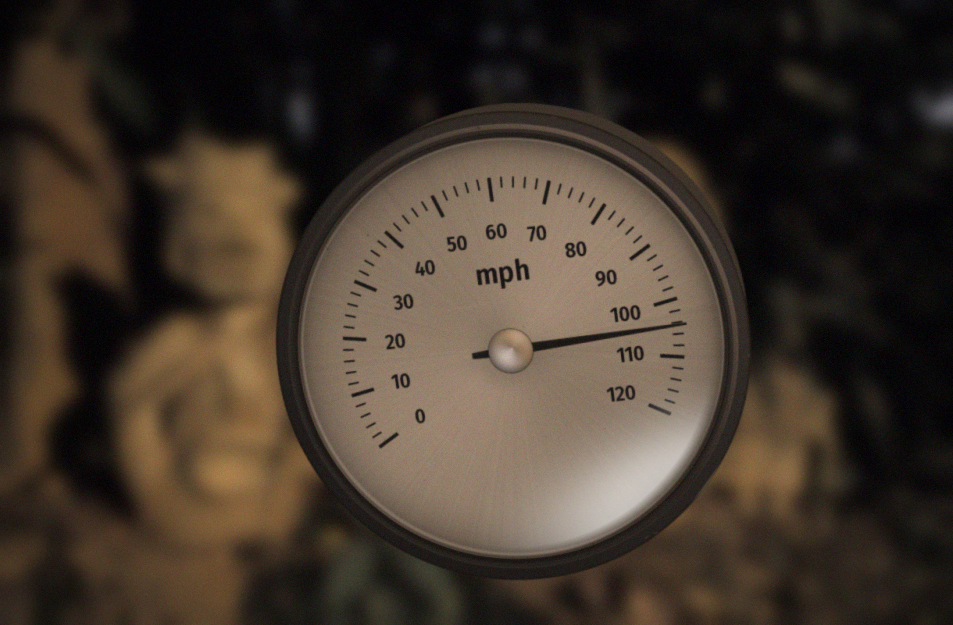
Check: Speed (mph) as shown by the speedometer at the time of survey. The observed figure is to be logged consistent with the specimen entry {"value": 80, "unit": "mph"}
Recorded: {"value": 104, "unit": "mph"}
